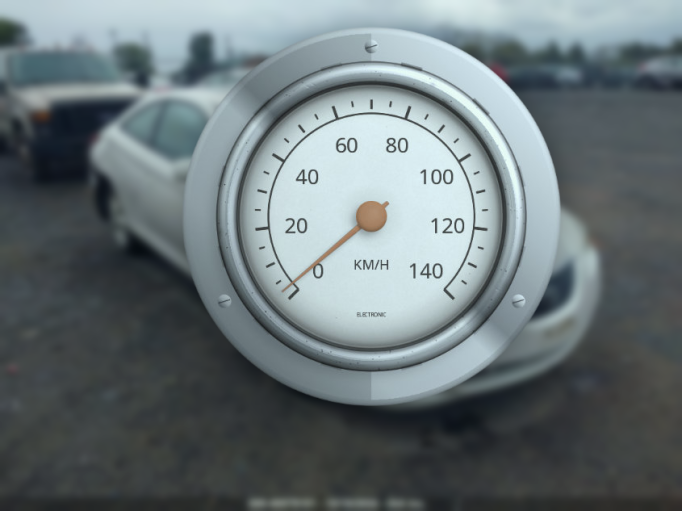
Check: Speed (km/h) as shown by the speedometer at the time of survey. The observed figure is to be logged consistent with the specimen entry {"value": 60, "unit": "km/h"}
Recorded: {"value": 2.5, "unit": "km/h"}
